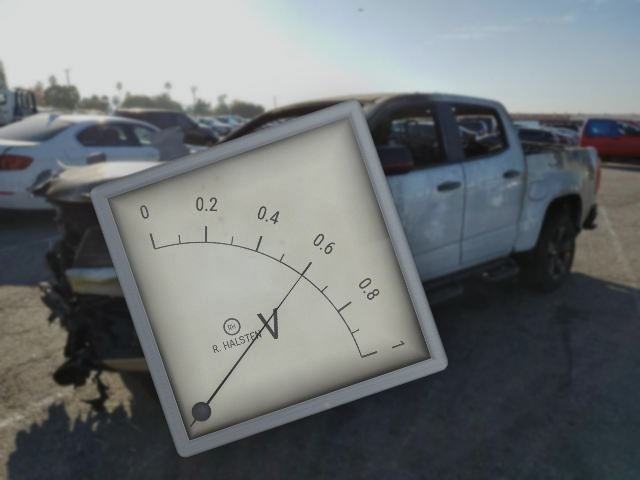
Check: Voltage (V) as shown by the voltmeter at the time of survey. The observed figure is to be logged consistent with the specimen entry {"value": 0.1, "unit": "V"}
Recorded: {"value": 0.6, "unit": "V"}
